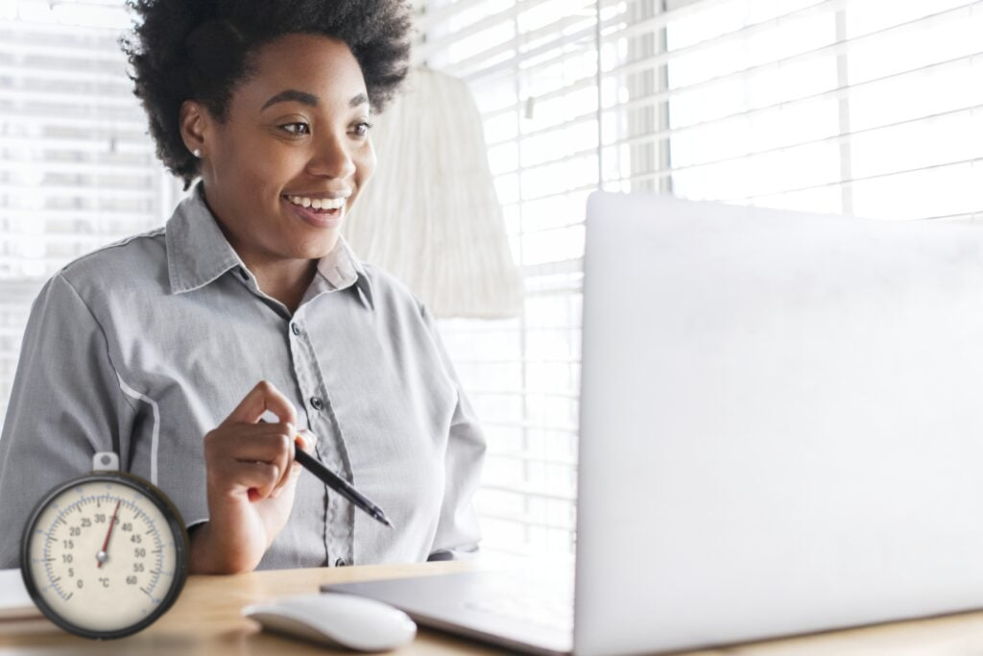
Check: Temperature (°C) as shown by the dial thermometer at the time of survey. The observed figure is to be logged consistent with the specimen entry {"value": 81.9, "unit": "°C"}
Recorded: {"value": 35, "unit": "°C"}
